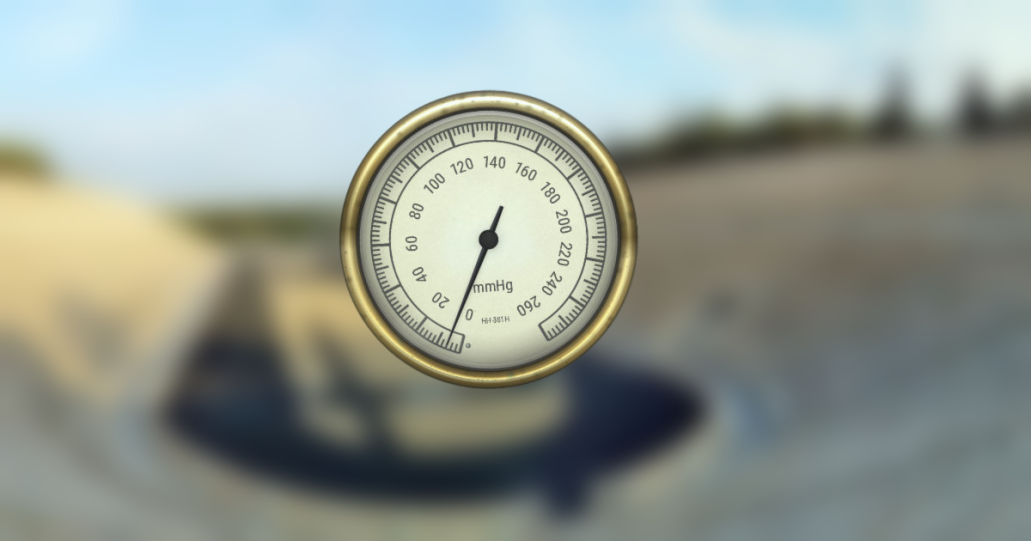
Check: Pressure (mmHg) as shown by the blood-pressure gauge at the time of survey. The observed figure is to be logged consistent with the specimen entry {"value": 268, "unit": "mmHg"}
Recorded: {"value": 6, "unit": "mmHg"}
